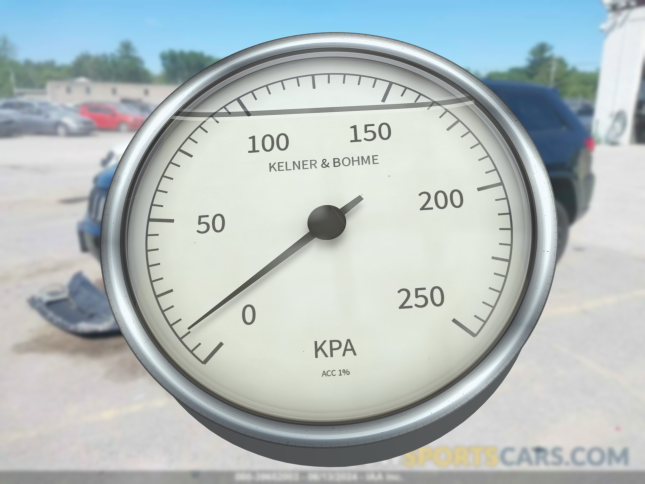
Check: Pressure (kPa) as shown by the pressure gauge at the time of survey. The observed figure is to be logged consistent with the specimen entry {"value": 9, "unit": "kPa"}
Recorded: {"value": 10, "unit": "kPa"}
